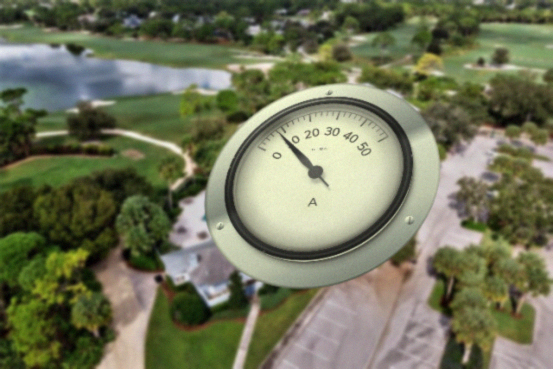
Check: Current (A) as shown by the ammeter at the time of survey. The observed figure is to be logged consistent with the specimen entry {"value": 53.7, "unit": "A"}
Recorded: {"value": 8, "unit": "A"}
